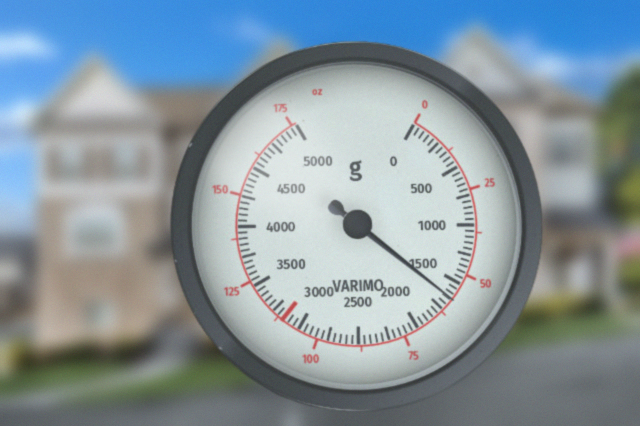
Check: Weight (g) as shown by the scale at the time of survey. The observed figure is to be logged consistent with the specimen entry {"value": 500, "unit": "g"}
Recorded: {"value": 1650, "unit": "g"}
